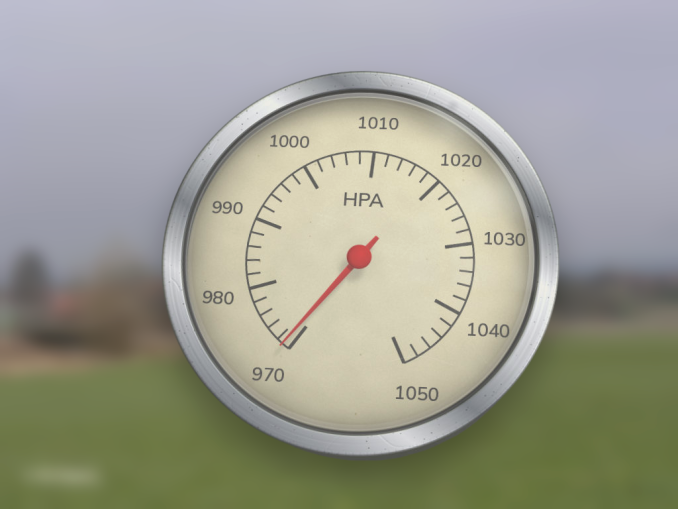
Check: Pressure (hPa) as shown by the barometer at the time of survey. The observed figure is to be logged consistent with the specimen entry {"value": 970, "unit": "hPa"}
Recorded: {"value": 971, "unit": "hPa"}
